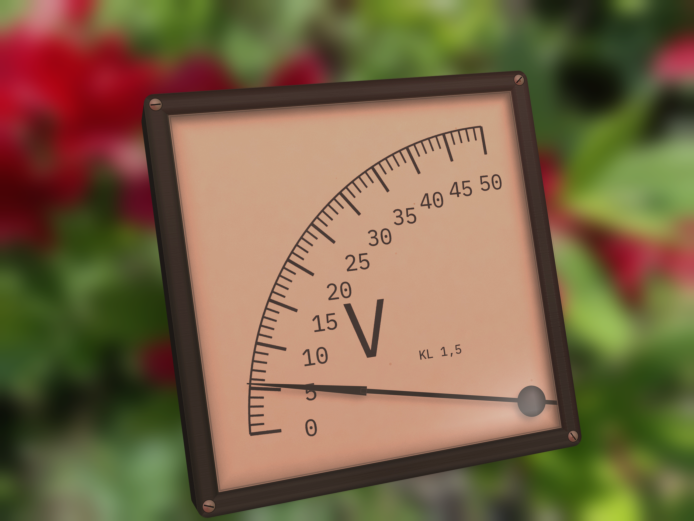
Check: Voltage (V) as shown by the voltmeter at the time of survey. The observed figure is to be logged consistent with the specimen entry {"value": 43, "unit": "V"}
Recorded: {"value": 5.5, "unit": "V"}
